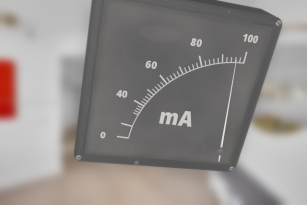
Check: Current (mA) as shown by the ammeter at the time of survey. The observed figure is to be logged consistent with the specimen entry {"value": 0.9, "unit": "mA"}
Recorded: {"value": 96, "unit": "mA"}
